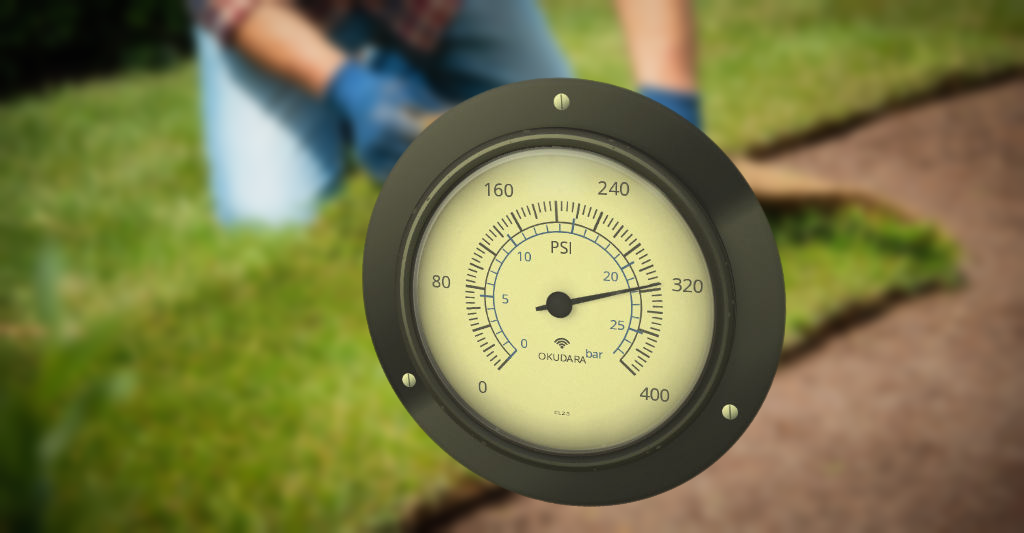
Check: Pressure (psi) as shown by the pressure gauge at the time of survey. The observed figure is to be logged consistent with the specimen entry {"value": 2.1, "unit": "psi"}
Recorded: {"value": 315, "unit": "psi"}
